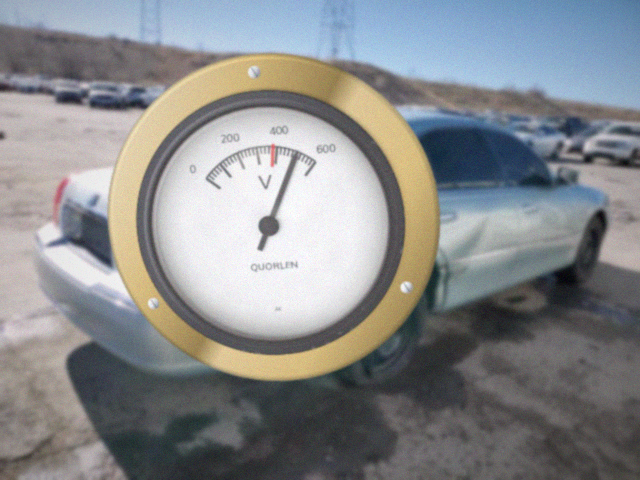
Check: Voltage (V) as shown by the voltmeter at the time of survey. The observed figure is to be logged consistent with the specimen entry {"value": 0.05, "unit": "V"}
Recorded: {"value": 500, "unit": "V"}
